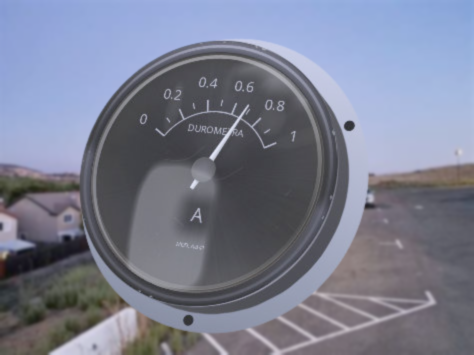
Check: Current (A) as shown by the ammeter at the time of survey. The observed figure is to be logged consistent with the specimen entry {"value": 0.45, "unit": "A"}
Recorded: {"value": 0.7, "unit": "A"}
